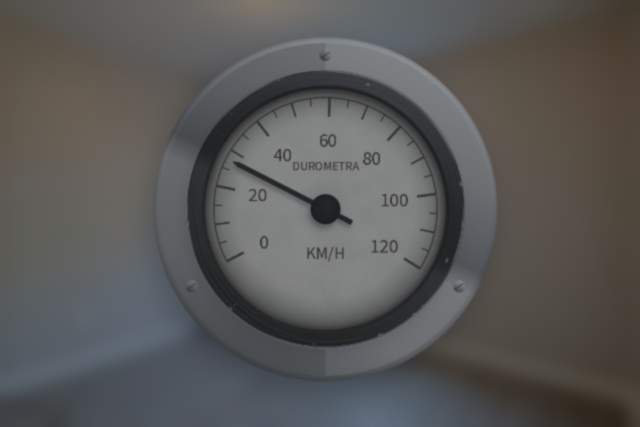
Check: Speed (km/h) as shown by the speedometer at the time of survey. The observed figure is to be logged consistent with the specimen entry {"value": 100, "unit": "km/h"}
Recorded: {"value": 27.5, "unit": "km/h"}
